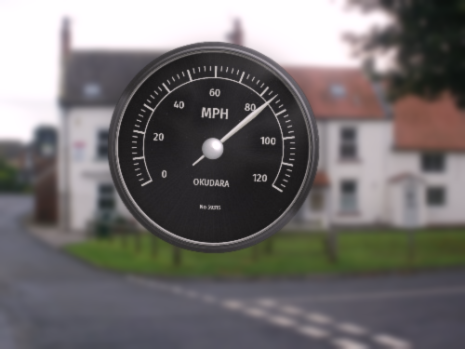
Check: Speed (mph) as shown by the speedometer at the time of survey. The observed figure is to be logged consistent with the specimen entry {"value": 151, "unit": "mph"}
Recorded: {"value": 84, "unit": "mph"}
